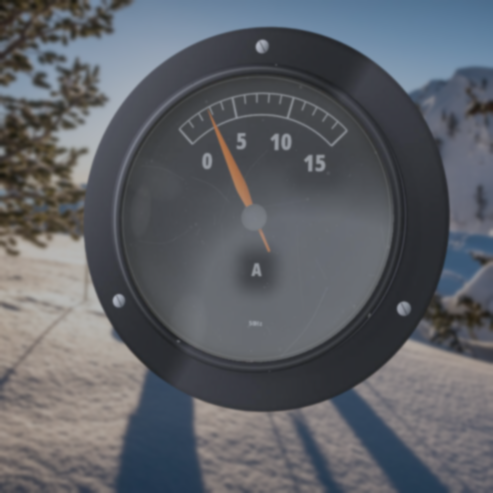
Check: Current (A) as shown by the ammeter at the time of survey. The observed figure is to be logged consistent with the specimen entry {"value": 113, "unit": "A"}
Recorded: {"value": 3, "unit": "A"}
